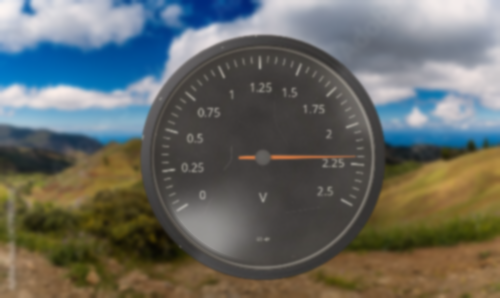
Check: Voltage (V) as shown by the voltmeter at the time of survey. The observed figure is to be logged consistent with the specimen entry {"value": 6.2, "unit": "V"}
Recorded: {"value": 2.2, "unit": "V"}
